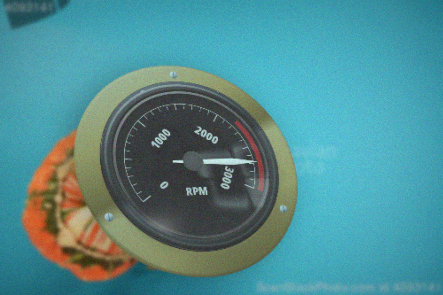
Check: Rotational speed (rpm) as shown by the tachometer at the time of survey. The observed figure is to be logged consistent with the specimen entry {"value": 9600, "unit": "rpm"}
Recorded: {"value": 2700, "unit": "rpm"}
